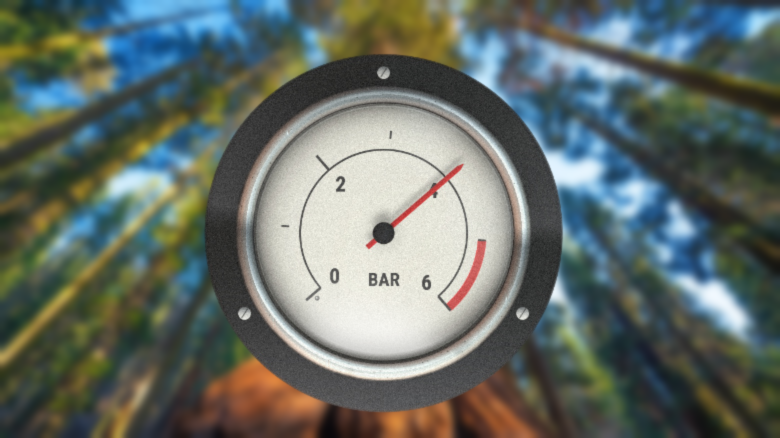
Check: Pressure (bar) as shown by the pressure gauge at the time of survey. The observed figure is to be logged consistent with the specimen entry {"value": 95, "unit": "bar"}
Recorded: {"value": 4, "unit": "bar"}
